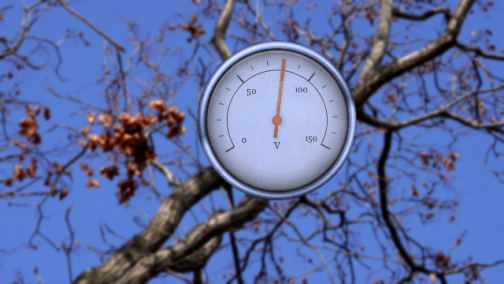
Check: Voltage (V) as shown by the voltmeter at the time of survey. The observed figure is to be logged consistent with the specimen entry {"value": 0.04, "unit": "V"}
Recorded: {"value": 80, "unit": "V"}
